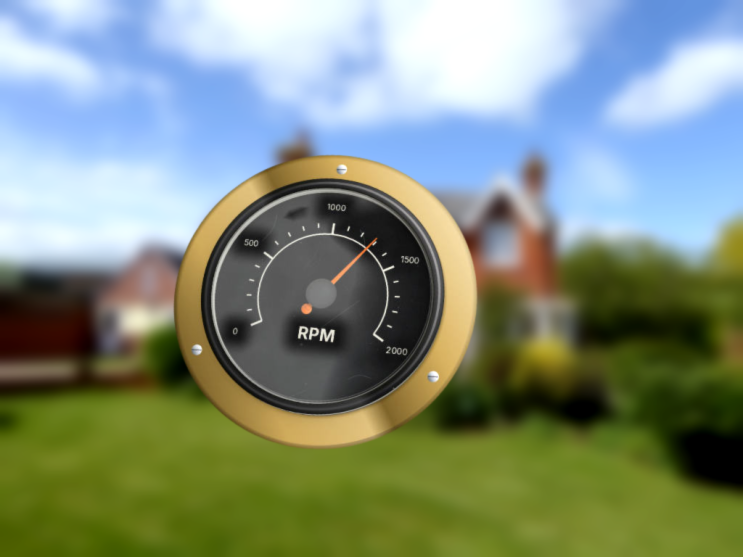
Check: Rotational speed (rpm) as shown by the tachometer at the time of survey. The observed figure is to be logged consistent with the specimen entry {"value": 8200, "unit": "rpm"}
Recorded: {"value": 1300, "unit": "rpm"}
